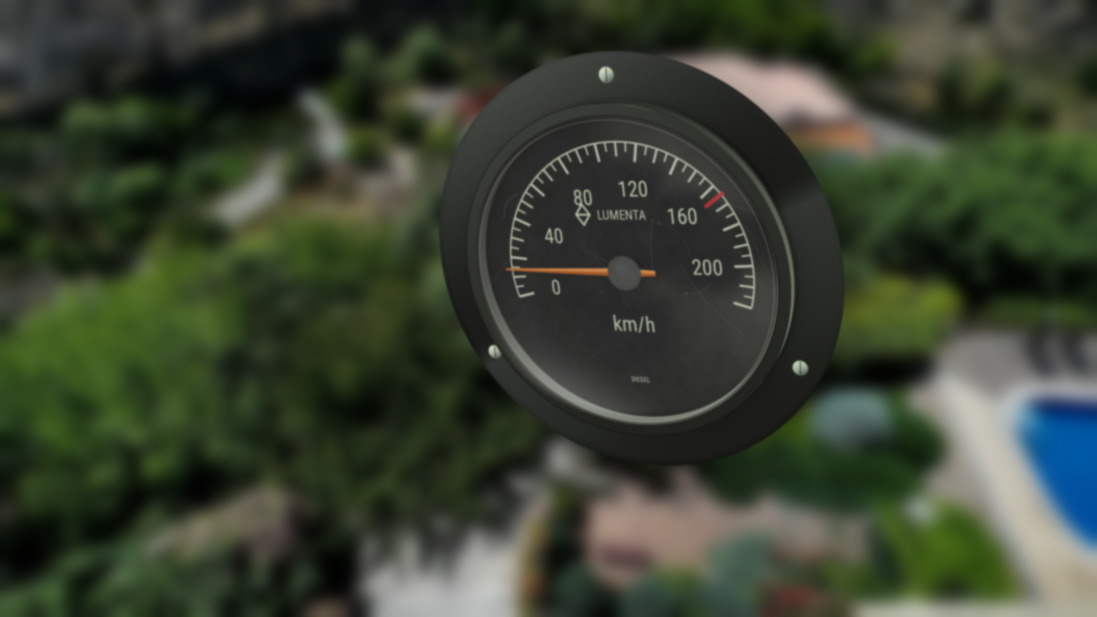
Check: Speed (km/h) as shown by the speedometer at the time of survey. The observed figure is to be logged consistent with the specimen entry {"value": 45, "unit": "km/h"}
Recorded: {"value": 15, "unit": "km/h"}
